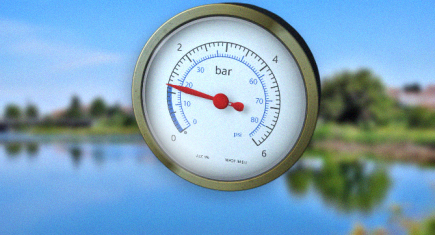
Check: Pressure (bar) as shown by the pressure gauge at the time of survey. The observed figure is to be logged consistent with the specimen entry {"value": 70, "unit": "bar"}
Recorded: {"value": 1.2, "unit": "bar"}
